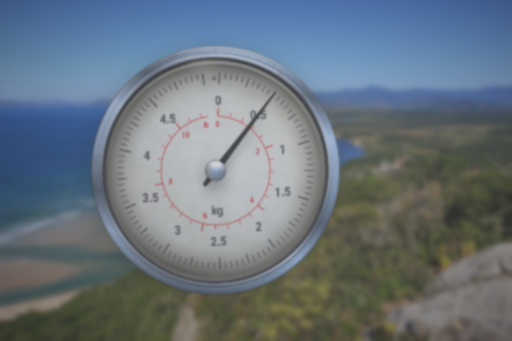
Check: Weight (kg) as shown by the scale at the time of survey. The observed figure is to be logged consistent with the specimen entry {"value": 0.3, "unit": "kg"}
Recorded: {"value": 0.5, "unit": "kg"}
